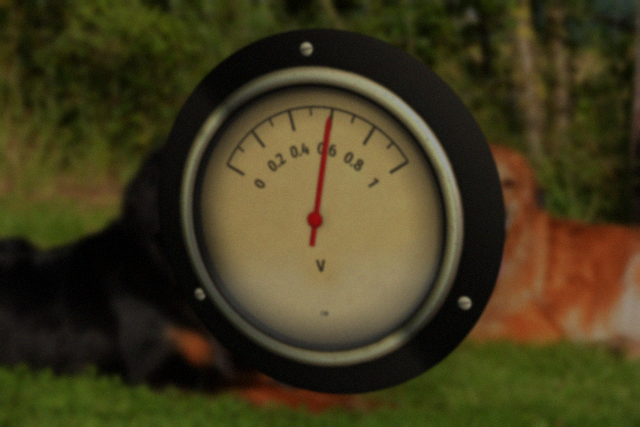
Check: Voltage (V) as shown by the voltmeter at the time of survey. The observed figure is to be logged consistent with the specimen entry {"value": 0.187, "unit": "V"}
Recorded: {"value": 0.6, "unit": "V"}
